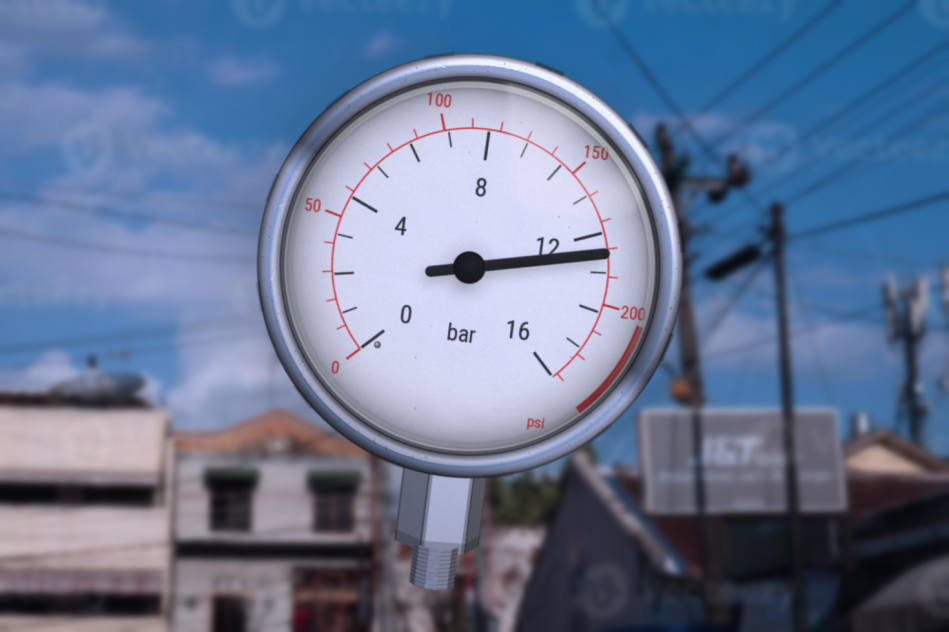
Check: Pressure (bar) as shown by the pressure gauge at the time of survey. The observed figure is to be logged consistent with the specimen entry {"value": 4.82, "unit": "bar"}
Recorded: {"value": 12.5, "unit": "bar"}
